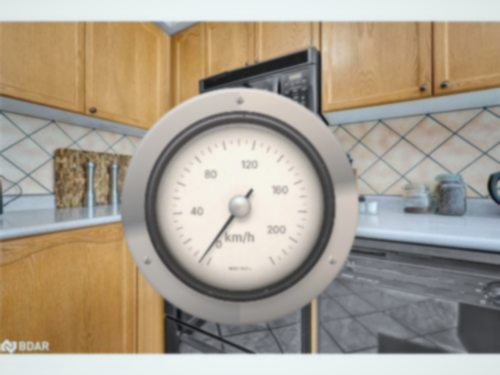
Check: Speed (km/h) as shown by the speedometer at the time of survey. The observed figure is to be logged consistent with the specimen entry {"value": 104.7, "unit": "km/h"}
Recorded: {"value": 5, "unit": "km/h"}
